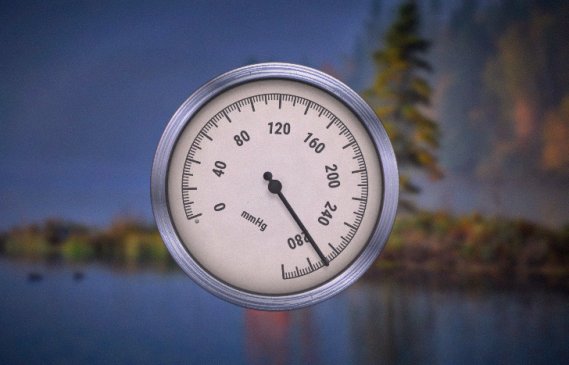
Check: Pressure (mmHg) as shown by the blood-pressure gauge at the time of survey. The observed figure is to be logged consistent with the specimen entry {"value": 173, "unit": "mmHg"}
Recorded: {"value": 270, "unit": "mmHg"}
